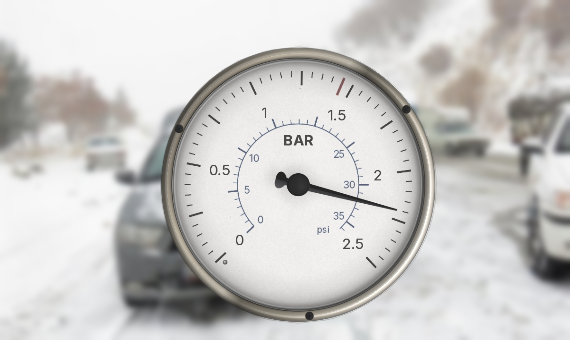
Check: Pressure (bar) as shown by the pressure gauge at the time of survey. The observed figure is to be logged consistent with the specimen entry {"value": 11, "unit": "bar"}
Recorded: {"value": 2.2, "unit": "bar"}
